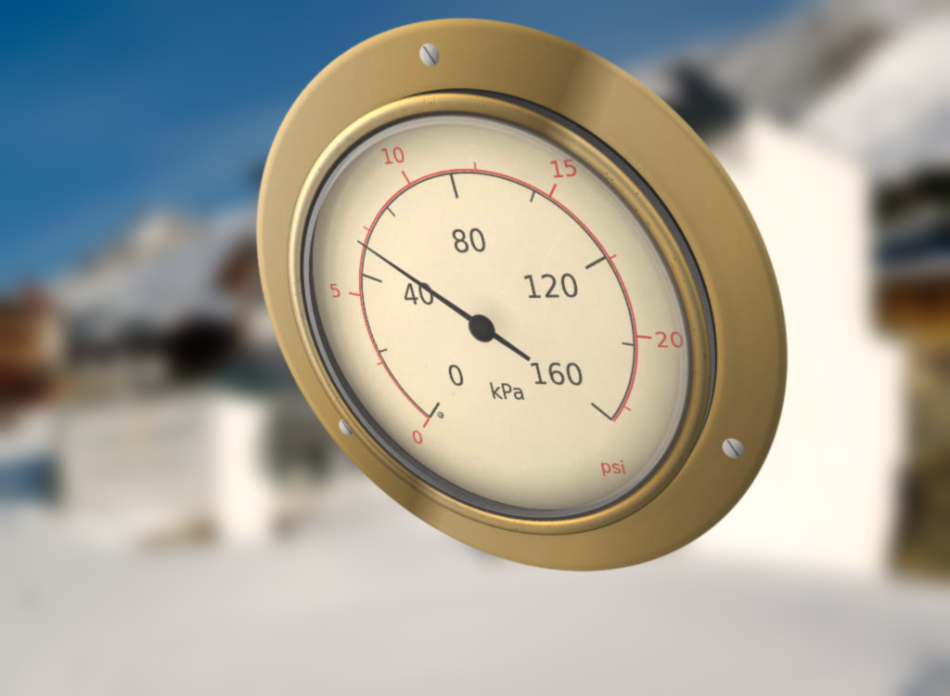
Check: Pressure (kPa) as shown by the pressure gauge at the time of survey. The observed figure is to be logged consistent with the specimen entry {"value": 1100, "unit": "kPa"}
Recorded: {"value": 50, "unit": "kPa"}
